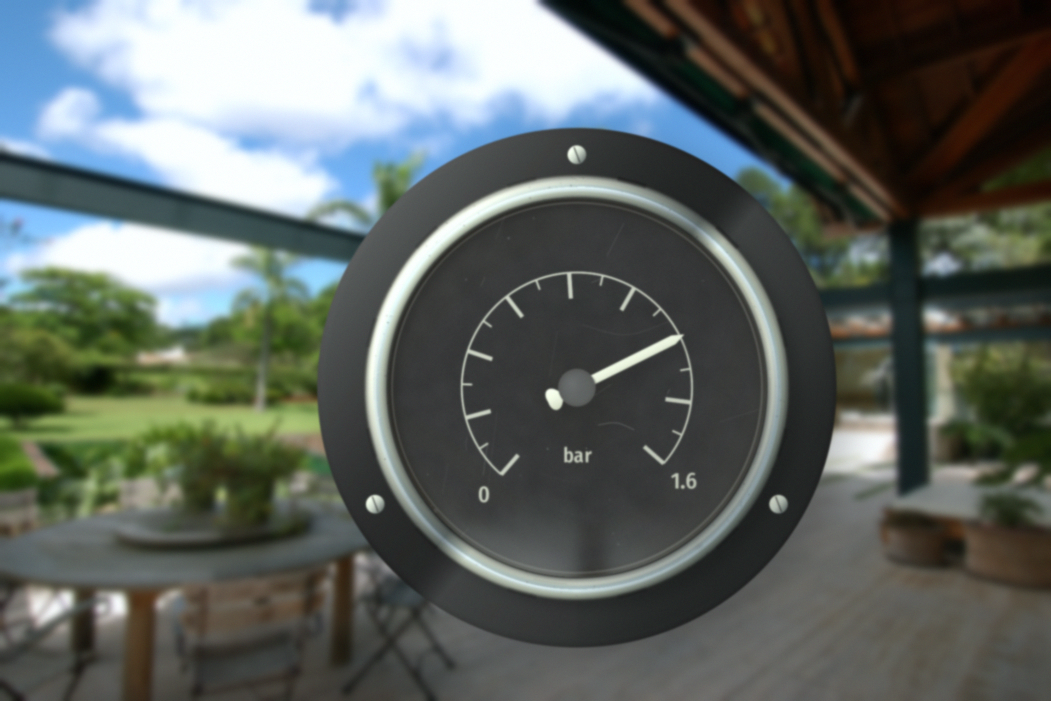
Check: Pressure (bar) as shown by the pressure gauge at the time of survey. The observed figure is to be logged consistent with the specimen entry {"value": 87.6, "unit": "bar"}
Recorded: {"value": 1.2, "unit": "bar"}
